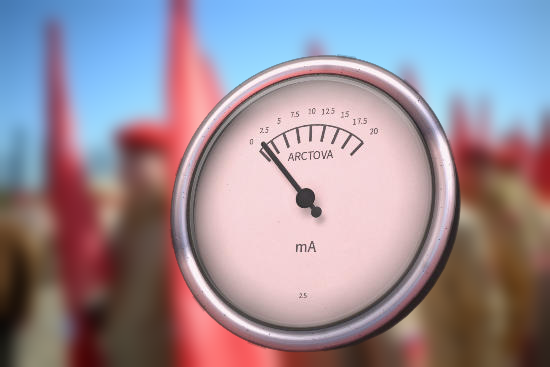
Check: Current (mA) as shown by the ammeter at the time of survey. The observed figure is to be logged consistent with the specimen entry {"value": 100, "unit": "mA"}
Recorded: {"value": 1.25, "unit": "mA"}
